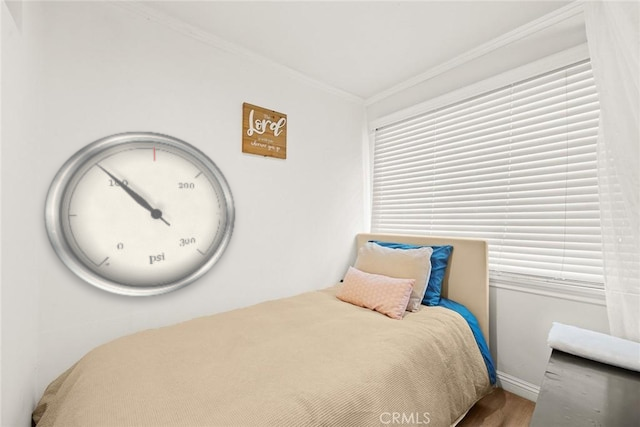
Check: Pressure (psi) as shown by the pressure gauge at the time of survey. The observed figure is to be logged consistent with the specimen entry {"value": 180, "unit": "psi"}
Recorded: {"value": 100, "unit": "psi"}
